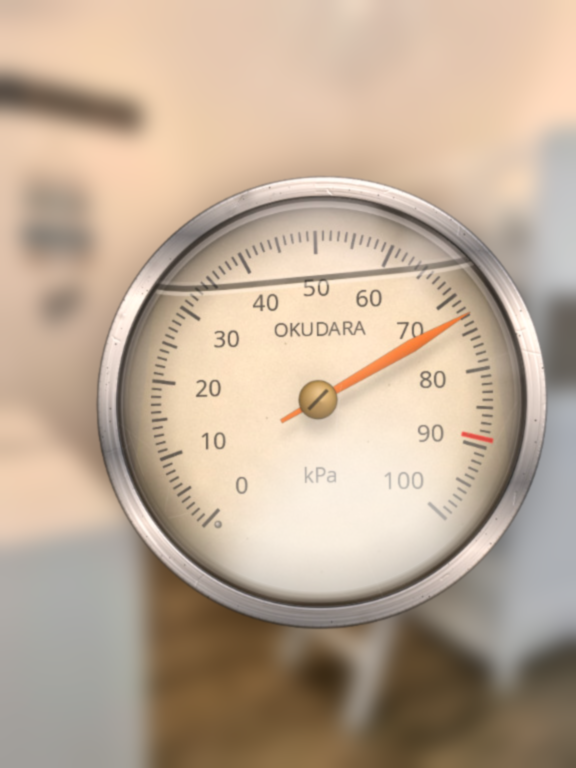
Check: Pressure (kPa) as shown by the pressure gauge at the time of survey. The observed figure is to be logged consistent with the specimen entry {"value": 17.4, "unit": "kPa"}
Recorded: {"value": 73, "unit": "kPa"}
